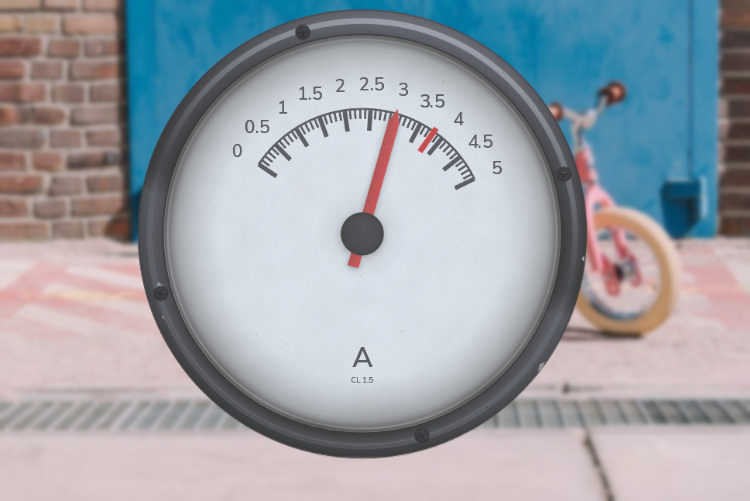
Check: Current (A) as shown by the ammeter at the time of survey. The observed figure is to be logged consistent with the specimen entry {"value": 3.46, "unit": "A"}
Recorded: {"value": 3, "unit": "A"}
